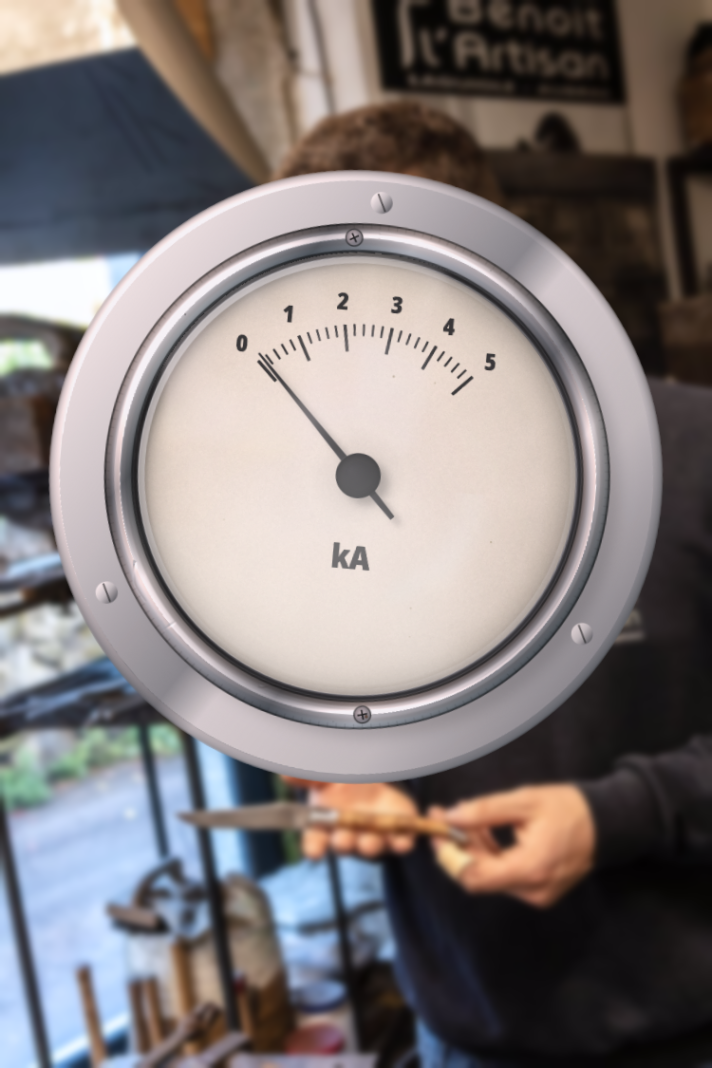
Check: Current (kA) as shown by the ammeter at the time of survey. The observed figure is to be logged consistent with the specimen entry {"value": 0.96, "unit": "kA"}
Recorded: {"value": 0.1, "unit": "kA"}
